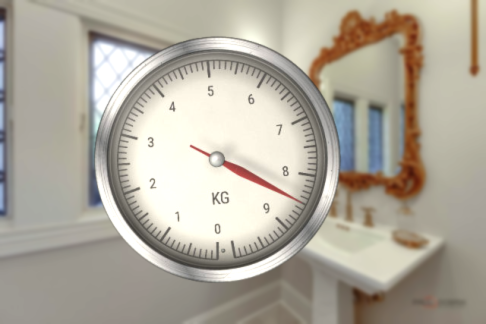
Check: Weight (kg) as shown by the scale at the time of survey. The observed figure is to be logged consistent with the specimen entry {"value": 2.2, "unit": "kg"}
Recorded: {"value": 8.5, "unit": "kg"}
